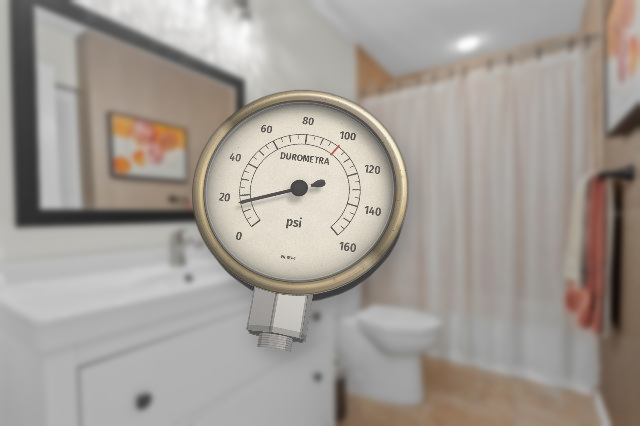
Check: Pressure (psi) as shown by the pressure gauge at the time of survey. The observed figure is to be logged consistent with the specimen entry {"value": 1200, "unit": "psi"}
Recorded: {"value": 15, "unit": "psi"}
